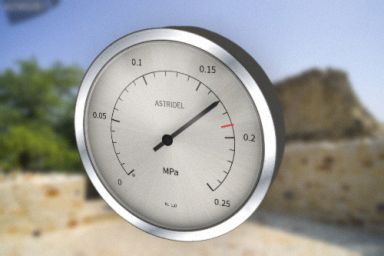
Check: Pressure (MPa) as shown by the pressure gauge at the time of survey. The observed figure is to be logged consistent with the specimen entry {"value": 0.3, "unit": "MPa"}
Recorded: {"value": 0.17, "unit": "MPa"}
